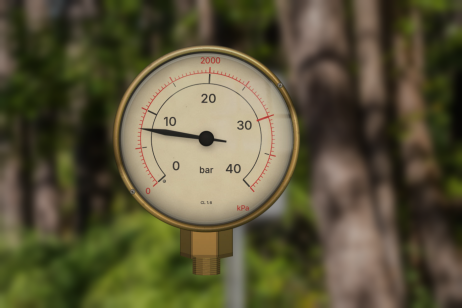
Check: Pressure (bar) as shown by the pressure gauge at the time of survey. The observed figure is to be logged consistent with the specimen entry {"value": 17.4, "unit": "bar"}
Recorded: {"value": 7.5, "unit": "bar"}
